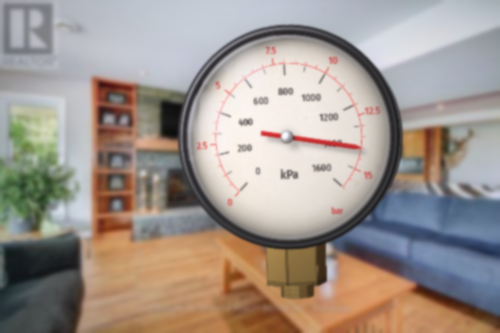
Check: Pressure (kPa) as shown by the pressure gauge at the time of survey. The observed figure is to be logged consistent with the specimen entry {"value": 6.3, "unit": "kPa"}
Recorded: {"value": 1400, "unit": "kPa"}
